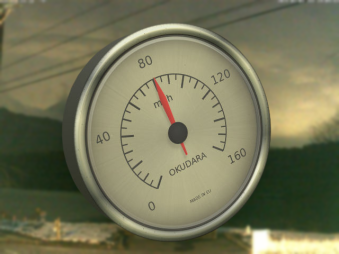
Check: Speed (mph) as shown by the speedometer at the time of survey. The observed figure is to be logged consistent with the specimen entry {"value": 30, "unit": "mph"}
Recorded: {"value": 80, "unit": "mph"}
